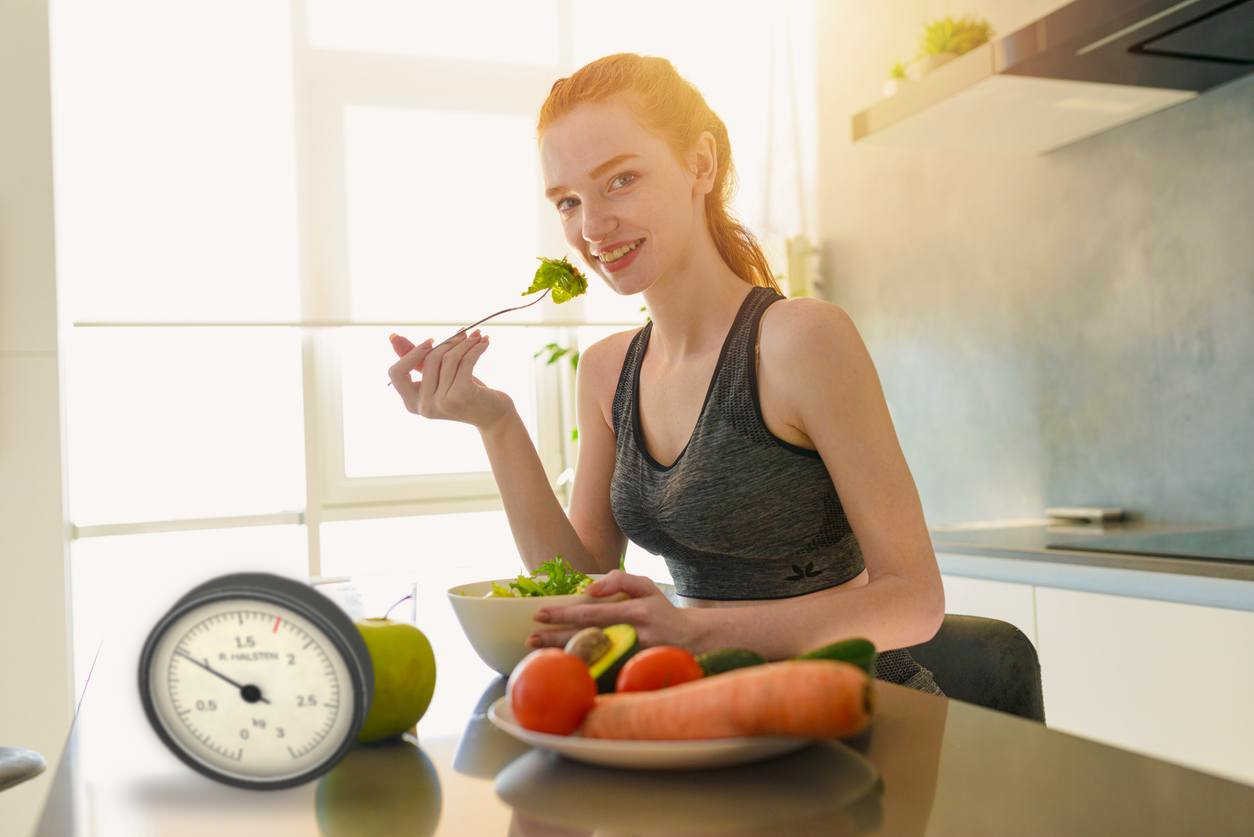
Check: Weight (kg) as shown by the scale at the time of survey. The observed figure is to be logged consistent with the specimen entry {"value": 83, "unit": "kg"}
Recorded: {"value": 1, "unit": "kg"}
